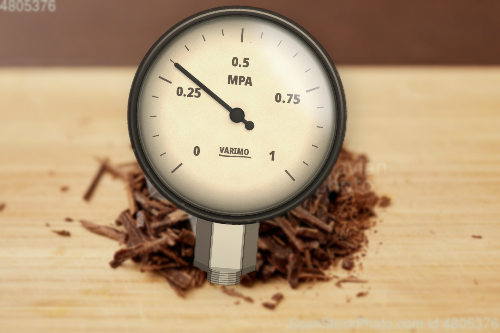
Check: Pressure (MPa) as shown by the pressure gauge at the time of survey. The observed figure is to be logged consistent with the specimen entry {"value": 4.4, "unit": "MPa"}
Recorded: {"value": 0.3, "unit": "MPa"}
